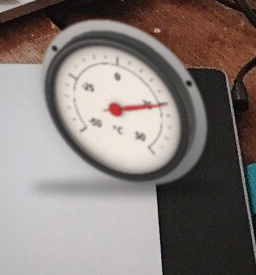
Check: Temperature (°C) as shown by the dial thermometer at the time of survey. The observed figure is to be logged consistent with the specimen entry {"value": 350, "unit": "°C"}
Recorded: {"value": 25, "unit": "°C"}
